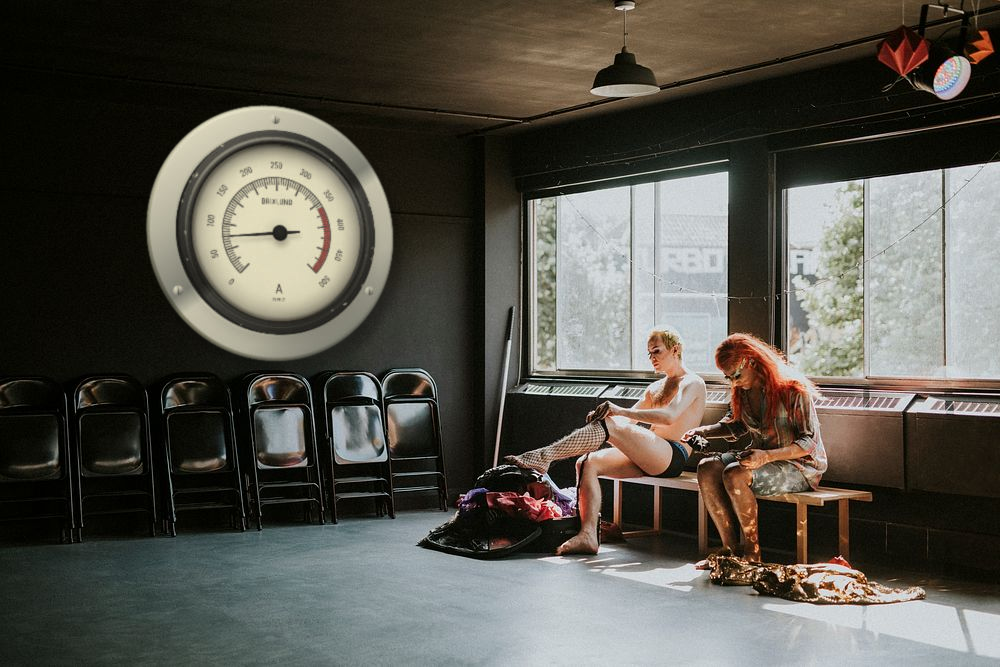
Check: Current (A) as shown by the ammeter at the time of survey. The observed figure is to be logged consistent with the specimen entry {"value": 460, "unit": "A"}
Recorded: {"value": 75, "unit": "A"}
